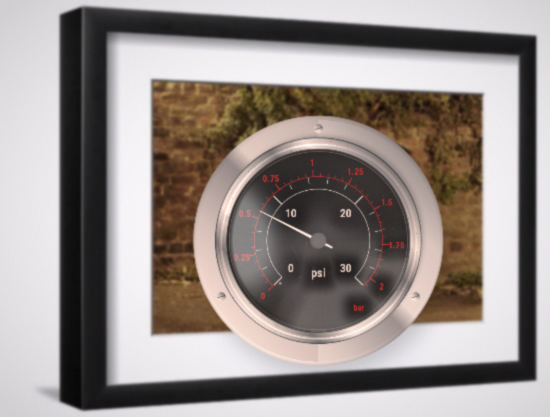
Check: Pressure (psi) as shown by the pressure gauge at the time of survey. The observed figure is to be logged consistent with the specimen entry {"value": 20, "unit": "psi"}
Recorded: {"value": 8, "unit": "psi"}
